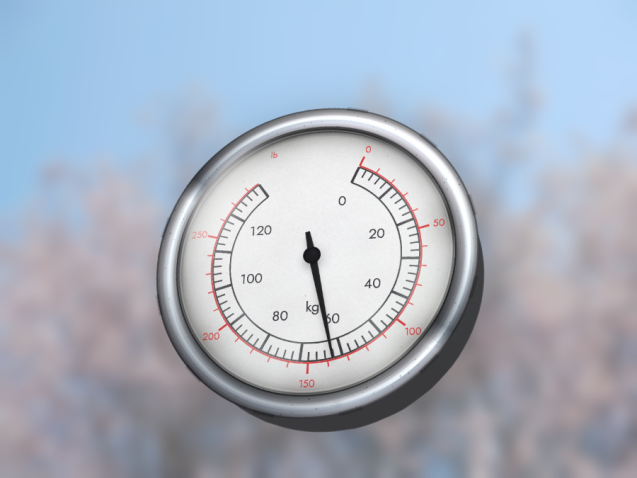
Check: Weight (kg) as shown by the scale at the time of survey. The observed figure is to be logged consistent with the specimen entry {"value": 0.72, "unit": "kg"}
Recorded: {"value": 62, "unit": "kg"}
